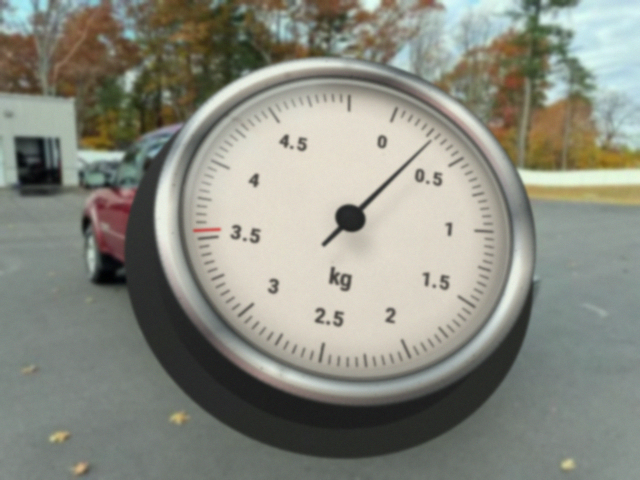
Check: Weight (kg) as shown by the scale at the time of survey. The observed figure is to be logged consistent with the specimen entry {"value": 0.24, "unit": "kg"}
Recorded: {"value": 0.3, "unit": "kg"}
